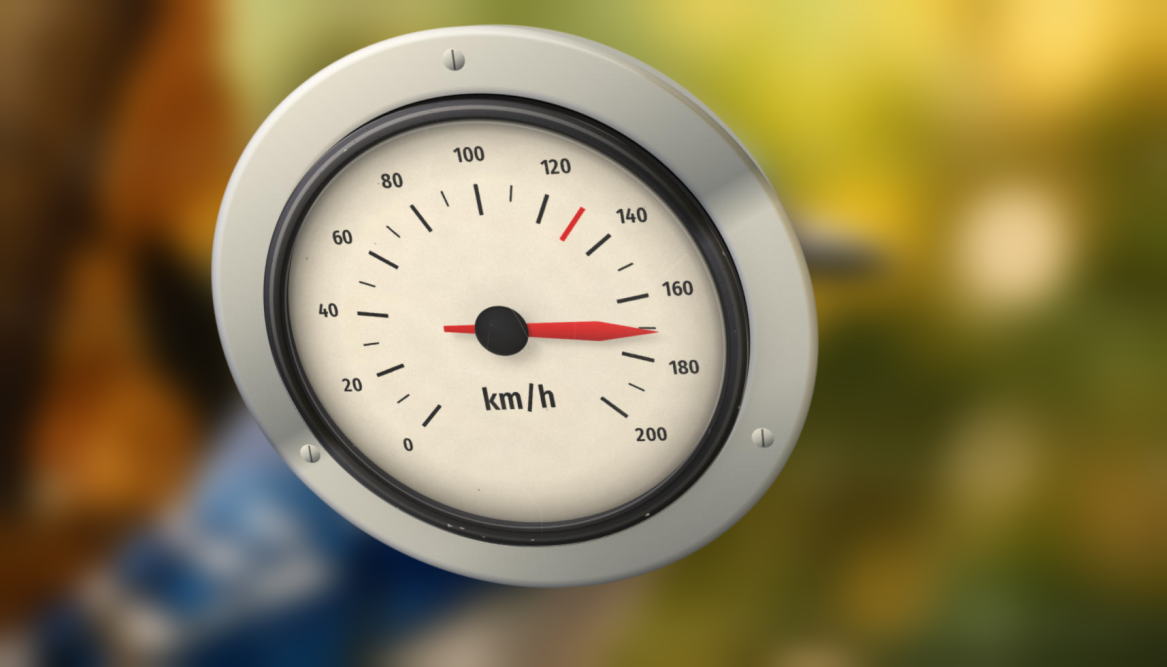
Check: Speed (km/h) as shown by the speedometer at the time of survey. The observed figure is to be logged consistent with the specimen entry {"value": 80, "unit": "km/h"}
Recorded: {"value": 170, "unit": "km/h"}
